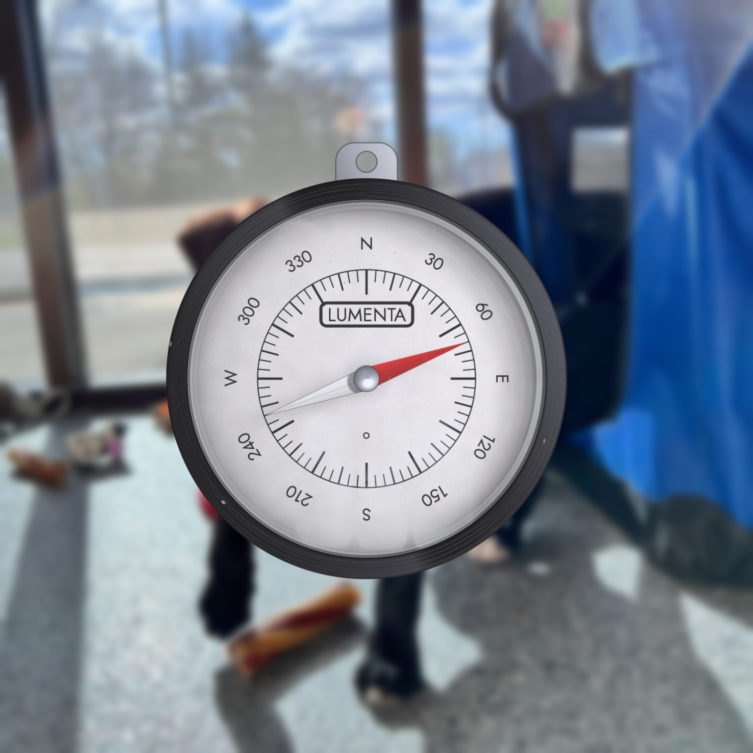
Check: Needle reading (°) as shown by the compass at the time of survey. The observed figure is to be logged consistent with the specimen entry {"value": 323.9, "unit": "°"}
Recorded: {"value": 70, "unit": "°"}
